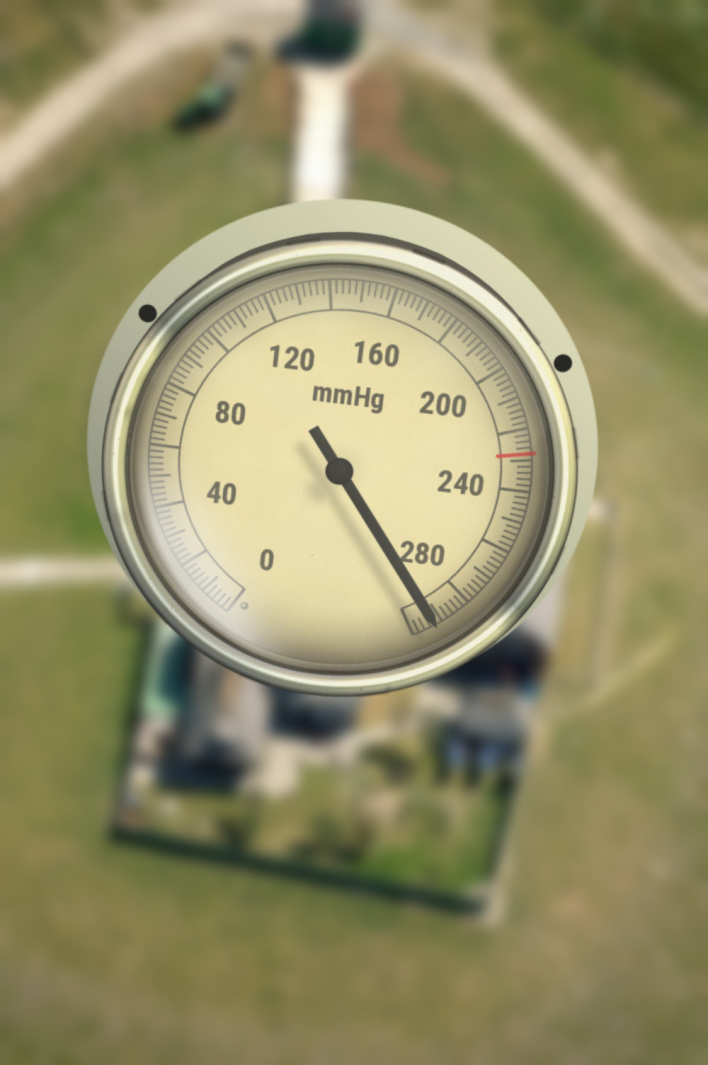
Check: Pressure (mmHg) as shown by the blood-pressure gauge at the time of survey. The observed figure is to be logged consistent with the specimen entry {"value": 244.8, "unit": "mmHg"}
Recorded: {"value": 292, "unit": "mmHg"}
